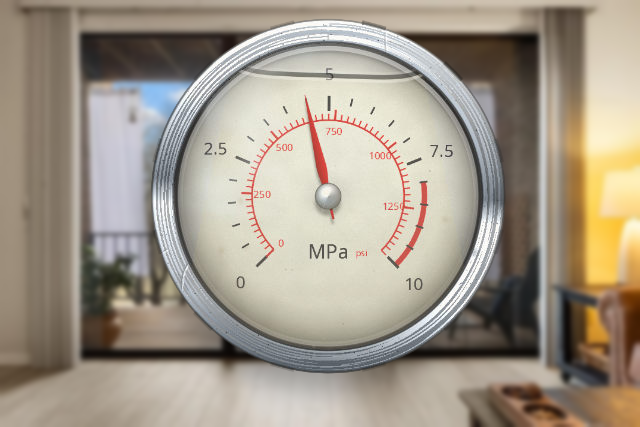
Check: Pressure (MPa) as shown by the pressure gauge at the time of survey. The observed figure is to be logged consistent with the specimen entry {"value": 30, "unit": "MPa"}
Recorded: {"value": 4.5, "unit": "MPa"}
